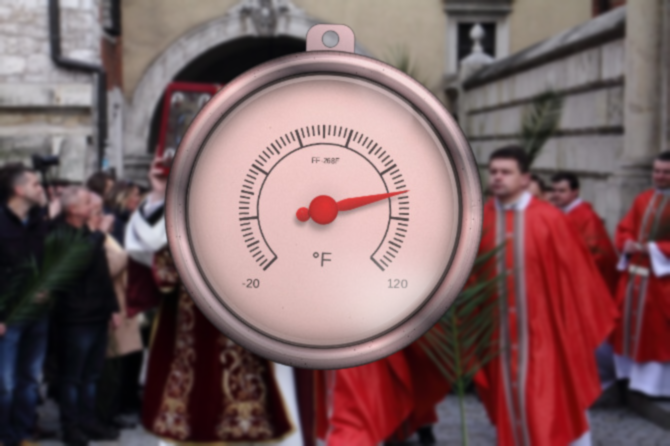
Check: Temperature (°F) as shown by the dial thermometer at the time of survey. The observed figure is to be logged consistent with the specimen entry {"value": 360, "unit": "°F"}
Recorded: {"value": 90, "unit": "°F"}
